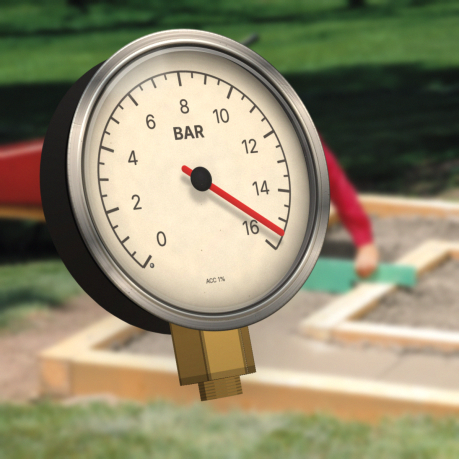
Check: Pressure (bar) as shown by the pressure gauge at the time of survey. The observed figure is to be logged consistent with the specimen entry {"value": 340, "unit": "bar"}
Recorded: {"value": 15.5, "unit": "bar"}
